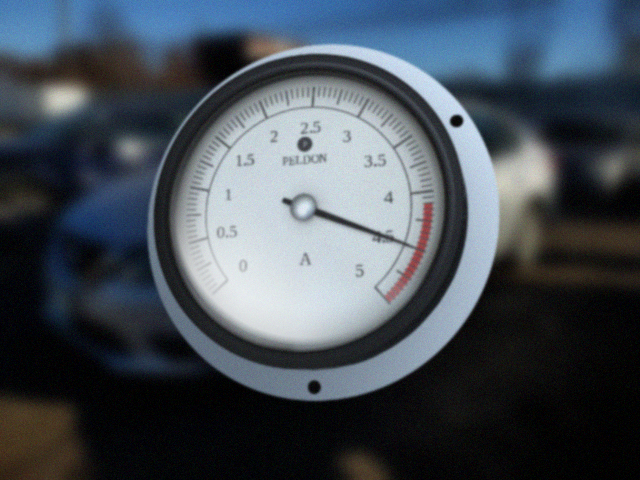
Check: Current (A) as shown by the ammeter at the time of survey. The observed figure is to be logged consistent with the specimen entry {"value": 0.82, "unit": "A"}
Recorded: {"value": 4.5, "unit": "A"}
